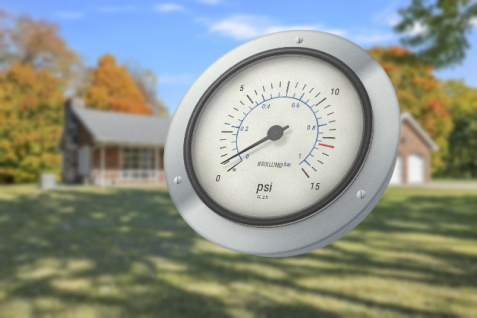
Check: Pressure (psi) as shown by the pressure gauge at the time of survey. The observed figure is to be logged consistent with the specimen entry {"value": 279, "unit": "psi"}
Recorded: {"value": 0.5, "unit": "psi"}
